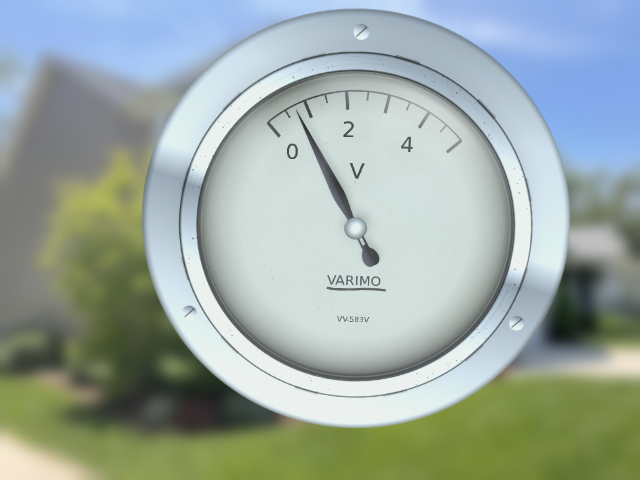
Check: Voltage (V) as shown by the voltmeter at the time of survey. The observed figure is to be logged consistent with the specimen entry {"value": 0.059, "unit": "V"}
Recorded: {"value": 0.75, "unit": "V"}
